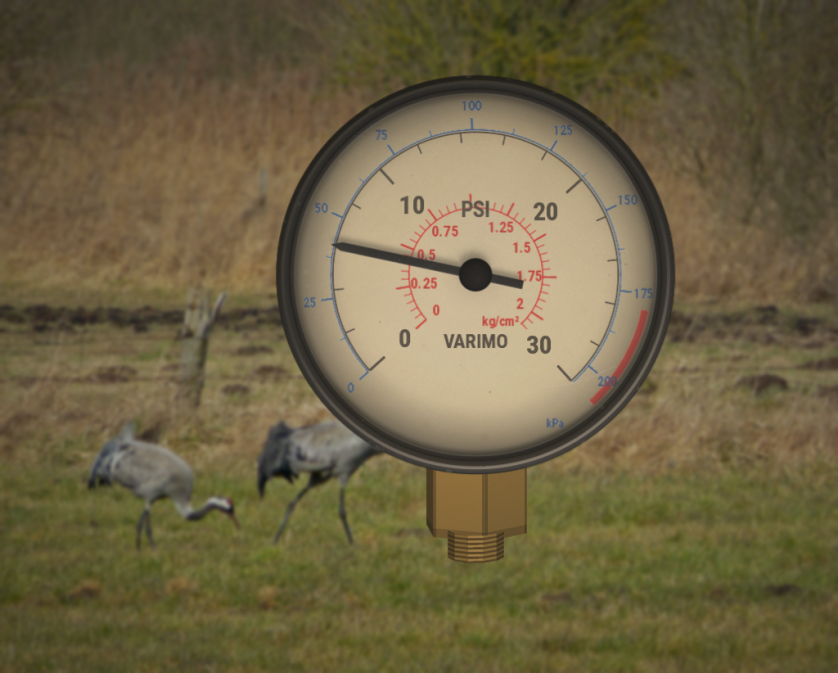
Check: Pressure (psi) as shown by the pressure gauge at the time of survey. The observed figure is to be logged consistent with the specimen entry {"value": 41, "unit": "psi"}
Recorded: {"value": 6, "unit": "psi"}
